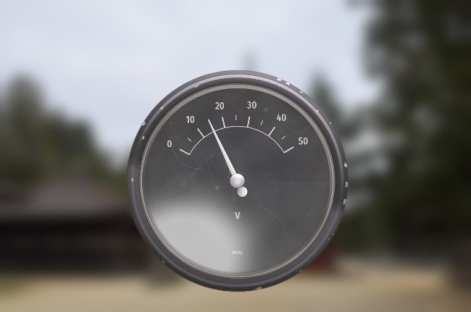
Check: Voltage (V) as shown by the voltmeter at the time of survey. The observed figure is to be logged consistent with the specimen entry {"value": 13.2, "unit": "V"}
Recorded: {"value": 15, "unit": "V"}
